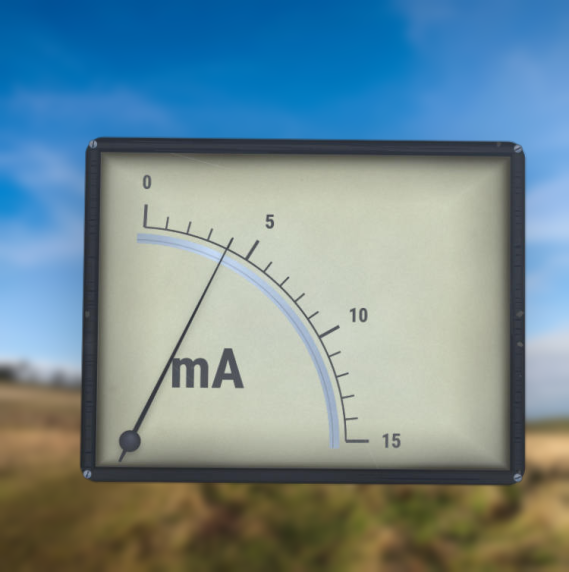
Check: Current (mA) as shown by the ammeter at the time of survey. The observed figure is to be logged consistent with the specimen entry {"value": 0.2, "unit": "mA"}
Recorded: {"value": 4, "unit": "mA"}
